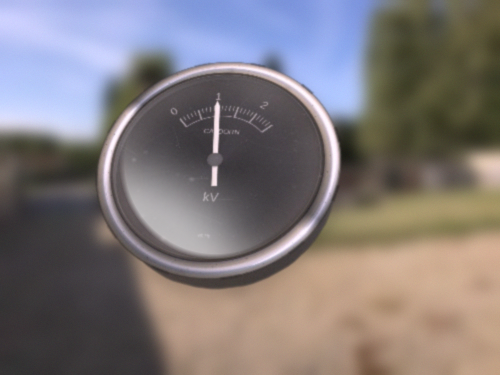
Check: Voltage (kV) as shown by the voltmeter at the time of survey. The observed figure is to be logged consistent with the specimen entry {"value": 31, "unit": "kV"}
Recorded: {"value": 1, "unit": "kV"}
